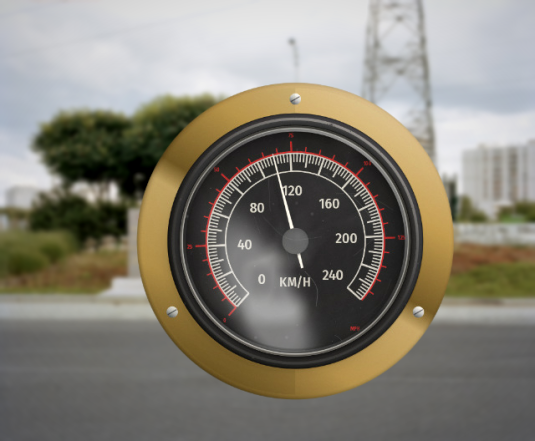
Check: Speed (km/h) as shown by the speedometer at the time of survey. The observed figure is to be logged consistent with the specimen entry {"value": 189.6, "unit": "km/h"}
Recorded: {"value": 110, "unit": "km/h"}
